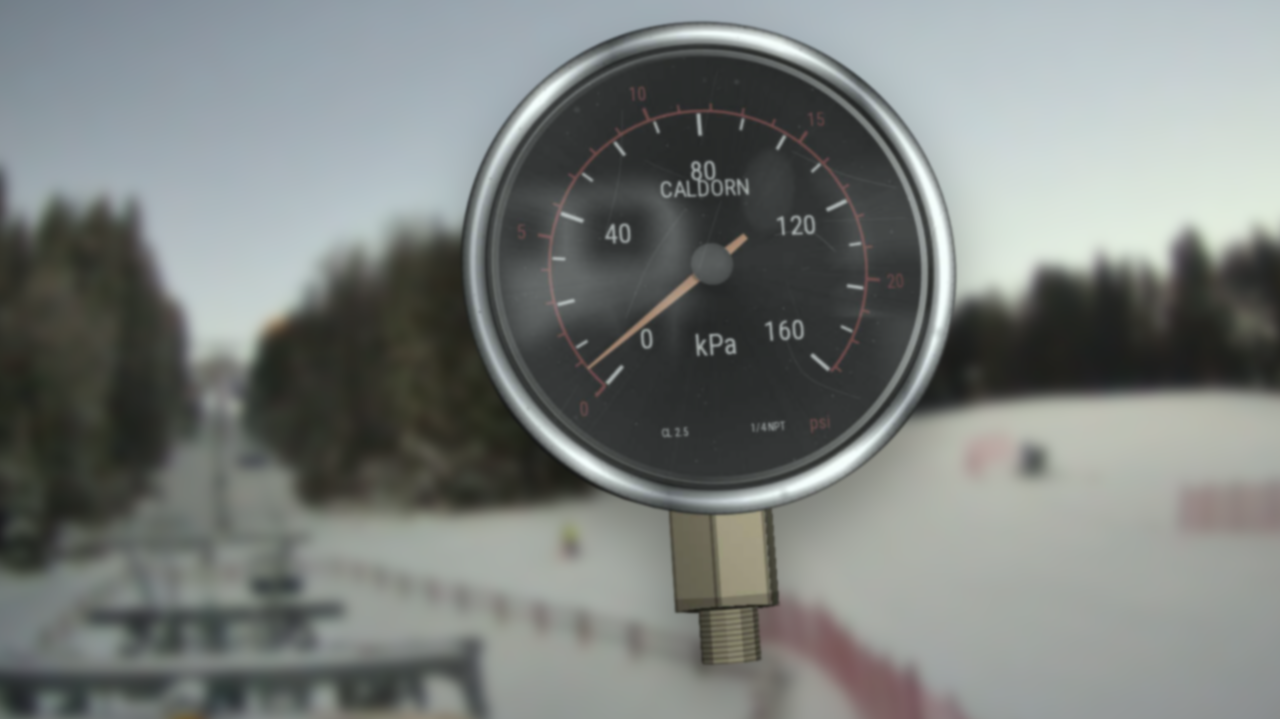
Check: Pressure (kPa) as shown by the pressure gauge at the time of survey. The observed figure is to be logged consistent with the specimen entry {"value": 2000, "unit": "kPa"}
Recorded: {"value": 5, "unit": "kPa"}
